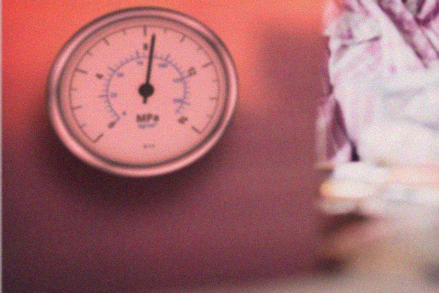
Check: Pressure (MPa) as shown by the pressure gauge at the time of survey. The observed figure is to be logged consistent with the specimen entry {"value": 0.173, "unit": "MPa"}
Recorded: {"value": 8.5, "unit": "MPa"}
